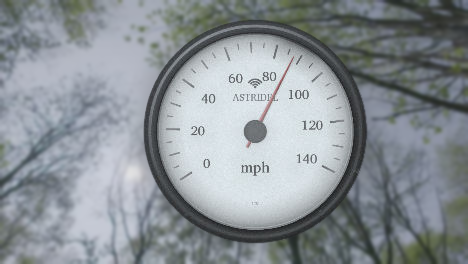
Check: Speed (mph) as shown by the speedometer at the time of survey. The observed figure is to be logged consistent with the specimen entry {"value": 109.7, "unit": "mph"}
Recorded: {"value": 87.5, "unit": "mph"}
